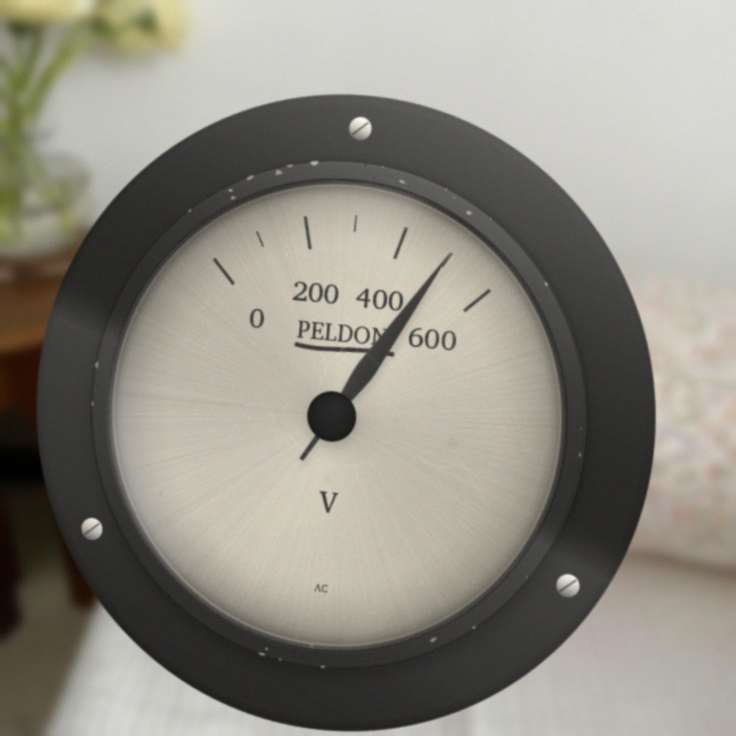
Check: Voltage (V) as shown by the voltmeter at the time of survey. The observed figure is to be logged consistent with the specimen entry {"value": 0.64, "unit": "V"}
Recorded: {"value": 500, "unit": "V"}
